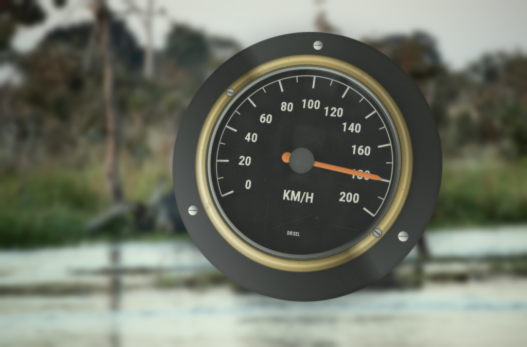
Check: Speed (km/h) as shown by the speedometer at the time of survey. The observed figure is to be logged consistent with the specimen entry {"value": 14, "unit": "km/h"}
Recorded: {"value": 180, "unit": "km/h"}
